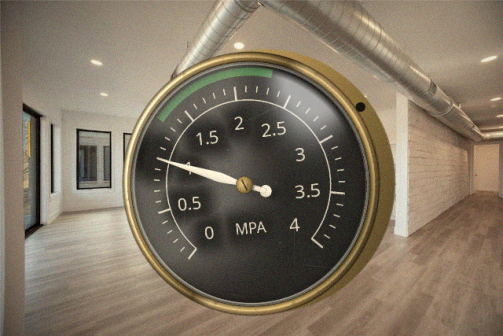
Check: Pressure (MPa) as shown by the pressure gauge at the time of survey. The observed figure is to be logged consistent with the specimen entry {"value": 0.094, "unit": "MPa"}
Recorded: {"value": 1, "unit": "MPa"}
